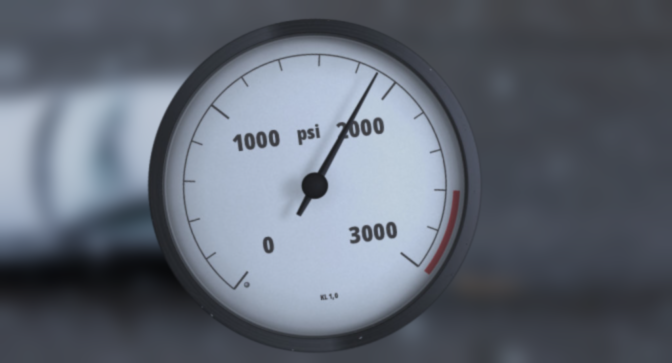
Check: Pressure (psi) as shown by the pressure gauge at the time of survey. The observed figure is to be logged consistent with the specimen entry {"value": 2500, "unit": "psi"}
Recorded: {"value": 1900, "unit": "psi"}
